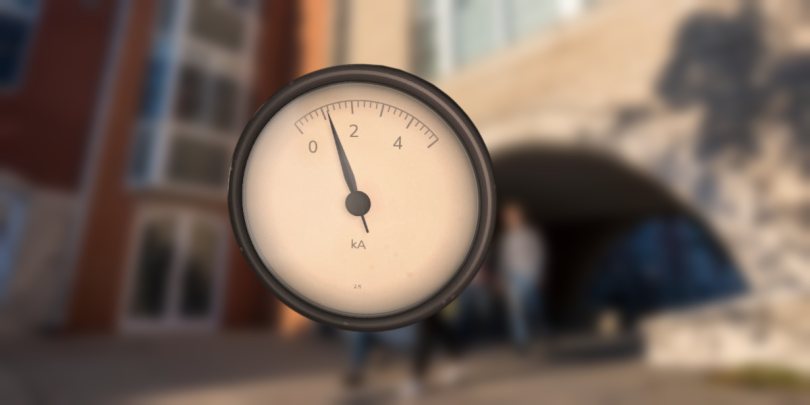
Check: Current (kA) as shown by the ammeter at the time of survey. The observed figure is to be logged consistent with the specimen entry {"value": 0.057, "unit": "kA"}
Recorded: {"value": 1.2, "unit": "kA"}
